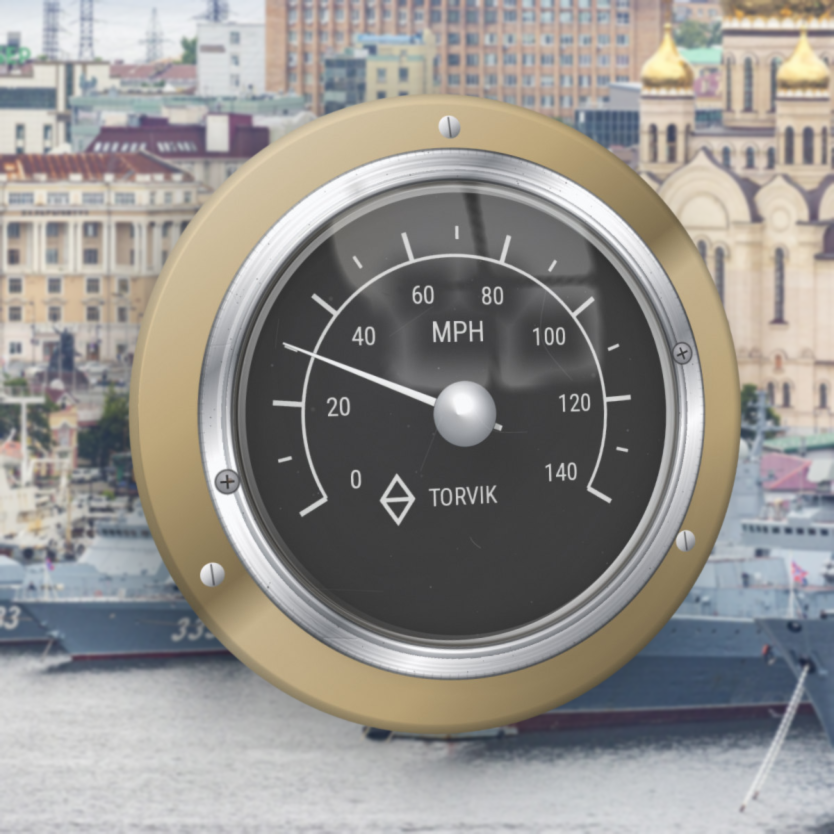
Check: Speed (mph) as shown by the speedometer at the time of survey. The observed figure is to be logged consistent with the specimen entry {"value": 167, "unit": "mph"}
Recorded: {"value": 30, "unit": "mph"}
